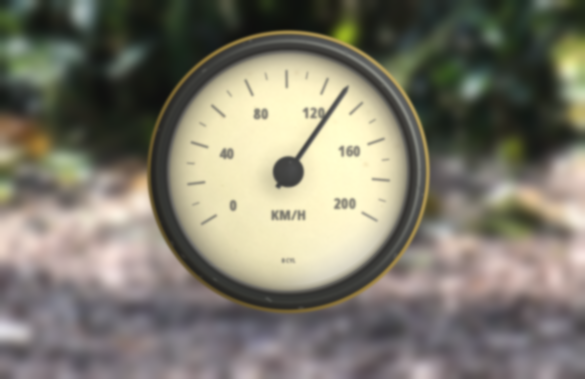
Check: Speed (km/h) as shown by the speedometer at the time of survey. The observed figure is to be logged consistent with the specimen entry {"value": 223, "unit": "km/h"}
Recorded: {"value": 130, "unit": "km/h"}
